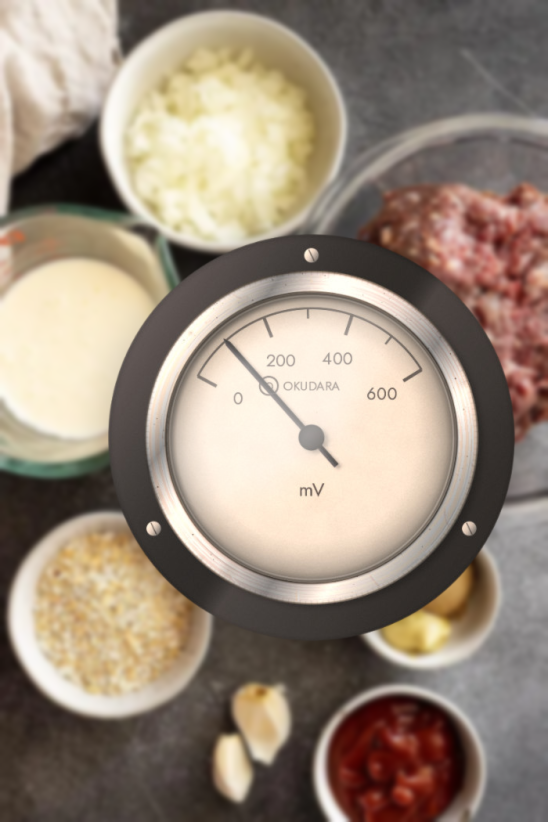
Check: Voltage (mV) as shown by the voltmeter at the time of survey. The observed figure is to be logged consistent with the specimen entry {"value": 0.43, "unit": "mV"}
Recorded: {"value": 100, "unit": "mV"}
